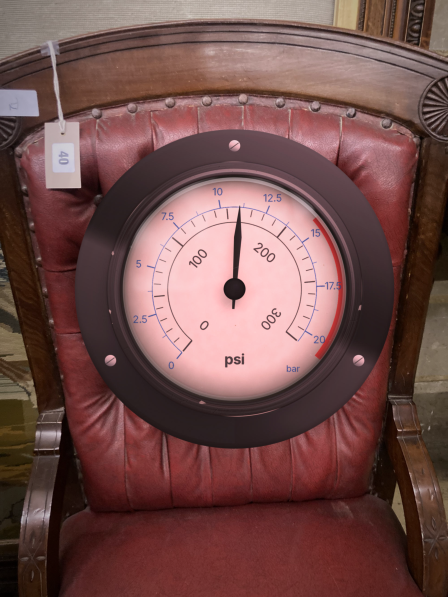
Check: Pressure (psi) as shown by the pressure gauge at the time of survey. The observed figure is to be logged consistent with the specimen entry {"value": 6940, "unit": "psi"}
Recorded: {"value": 160, "unit": "psi"}
